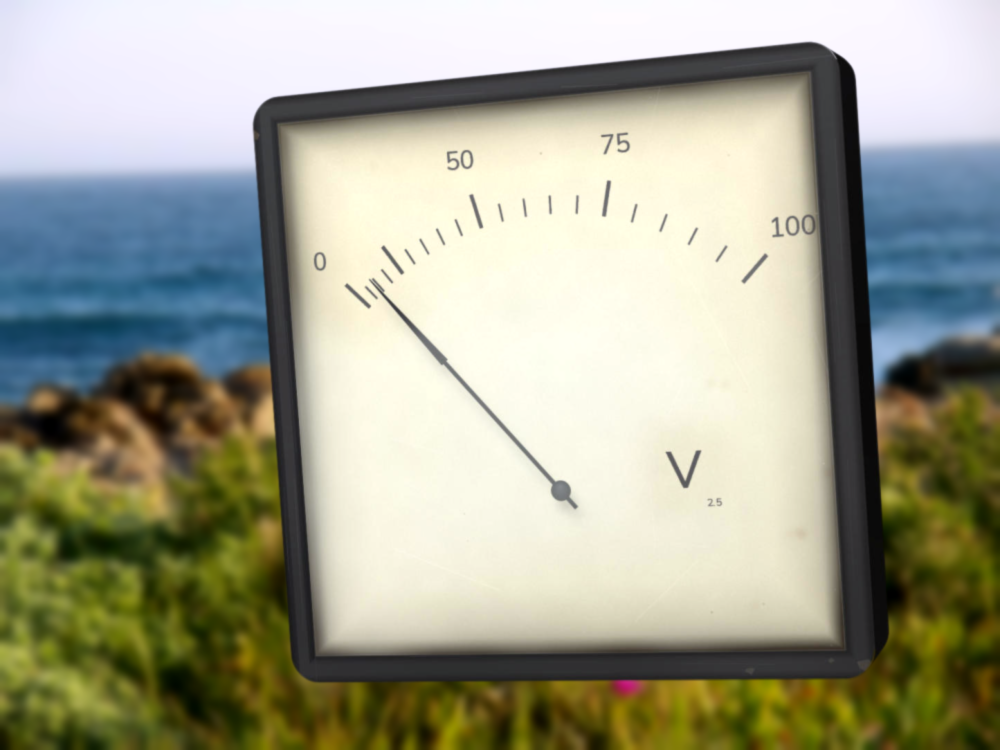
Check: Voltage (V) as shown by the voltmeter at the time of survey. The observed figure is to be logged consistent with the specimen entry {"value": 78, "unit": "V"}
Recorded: {"value": 15, "unit": "V"}
